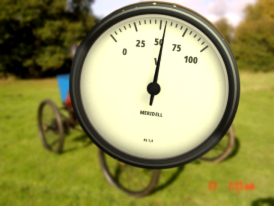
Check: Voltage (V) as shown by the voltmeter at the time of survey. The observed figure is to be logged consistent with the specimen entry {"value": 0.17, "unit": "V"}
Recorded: {"value": 55, "unit": "V"}
